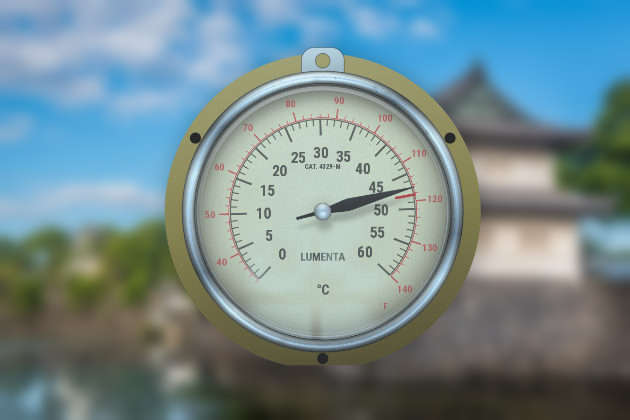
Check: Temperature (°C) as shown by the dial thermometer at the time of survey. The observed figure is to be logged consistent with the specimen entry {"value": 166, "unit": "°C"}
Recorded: {"value": 47, "unit": "°C"}
